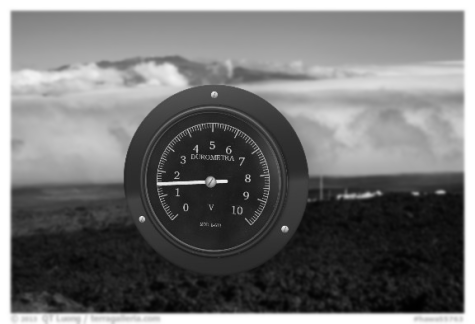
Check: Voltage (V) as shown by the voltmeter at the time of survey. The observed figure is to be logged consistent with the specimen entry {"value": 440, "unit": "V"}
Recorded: {"value": 1.5, "unit": "V"}
